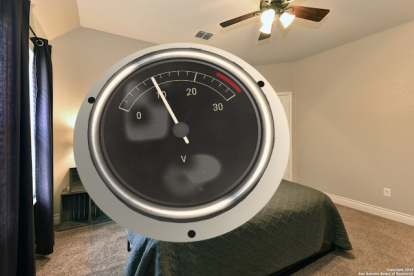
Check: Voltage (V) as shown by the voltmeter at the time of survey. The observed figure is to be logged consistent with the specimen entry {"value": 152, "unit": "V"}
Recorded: {"value": 10, "unit": "V"}
